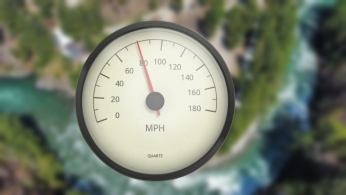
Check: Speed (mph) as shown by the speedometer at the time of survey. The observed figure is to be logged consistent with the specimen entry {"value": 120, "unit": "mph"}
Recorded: {"value": 80, "unit": "mph"}
